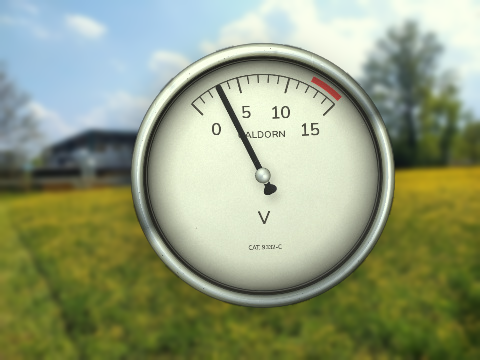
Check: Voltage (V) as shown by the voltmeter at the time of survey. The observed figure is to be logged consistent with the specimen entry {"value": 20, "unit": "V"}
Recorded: {"value": 3, "unit": "V"}
